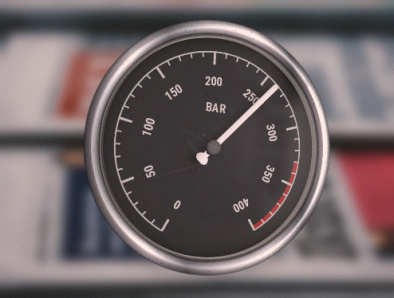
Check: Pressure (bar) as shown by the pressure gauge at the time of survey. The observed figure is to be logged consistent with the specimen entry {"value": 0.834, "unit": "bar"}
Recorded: {"value": 260, "unit": "bar"}
